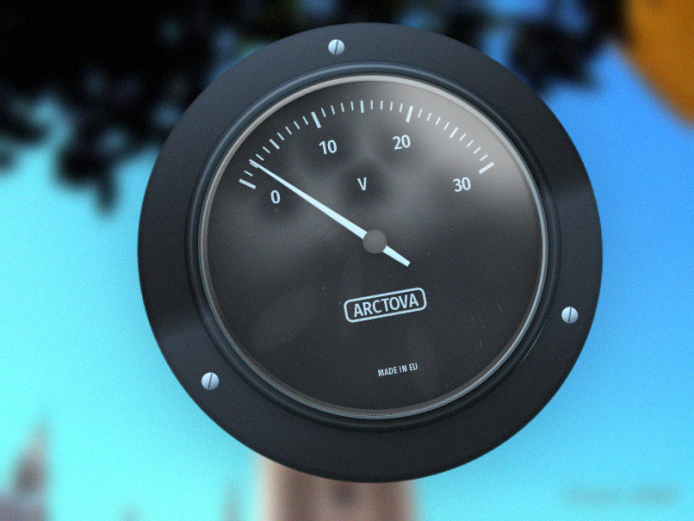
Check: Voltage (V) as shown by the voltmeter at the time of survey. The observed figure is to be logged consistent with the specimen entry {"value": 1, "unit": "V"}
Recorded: {"value": 2, "unit": "V"}
